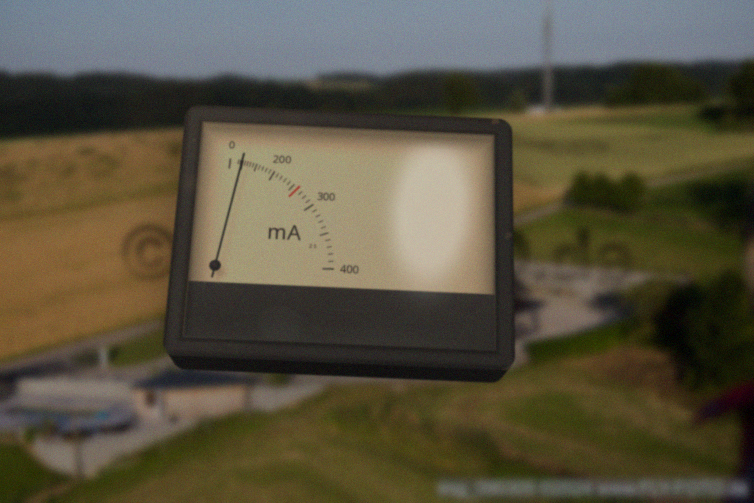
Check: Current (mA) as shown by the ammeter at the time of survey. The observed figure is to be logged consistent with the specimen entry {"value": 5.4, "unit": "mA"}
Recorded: {"value": 100, "unit": "mA"}
